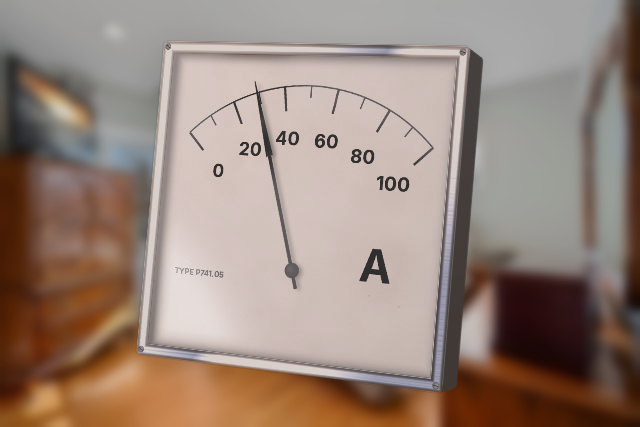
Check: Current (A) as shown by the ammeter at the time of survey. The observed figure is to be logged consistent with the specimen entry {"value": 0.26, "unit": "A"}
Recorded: {"value": 30, "unit": "A"}
